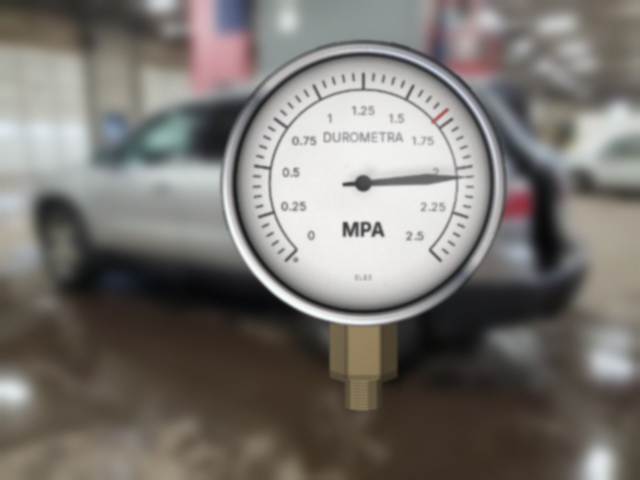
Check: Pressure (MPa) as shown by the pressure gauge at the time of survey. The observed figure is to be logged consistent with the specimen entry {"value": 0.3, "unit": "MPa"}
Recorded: {"value": 2.05, "unit": "MPa"}
